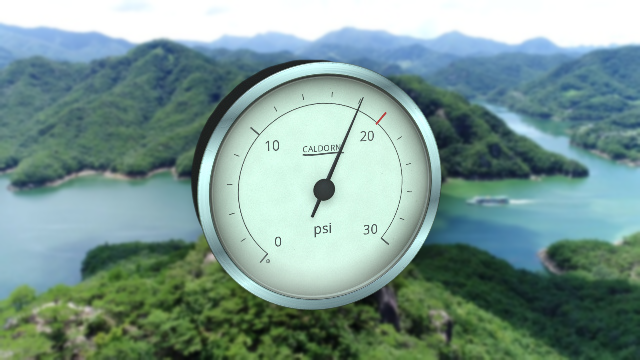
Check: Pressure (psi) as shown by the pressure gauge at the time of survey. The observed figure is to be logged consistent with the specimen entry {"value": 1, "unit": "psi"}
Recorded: {"value": 18, "unit": "psi"}
